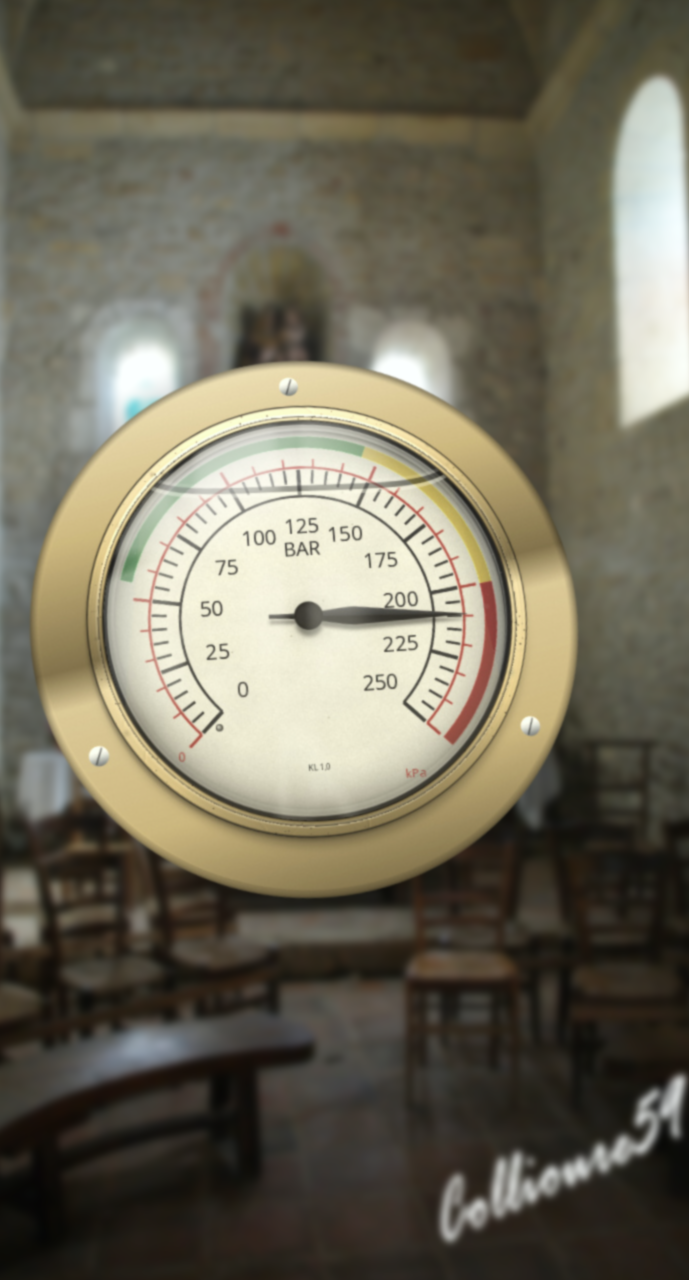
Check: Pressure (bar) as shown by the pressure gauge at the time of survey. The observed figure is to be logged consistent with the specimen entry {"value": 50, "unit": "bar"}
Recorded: {"value": 210, "unit": "bar"}
